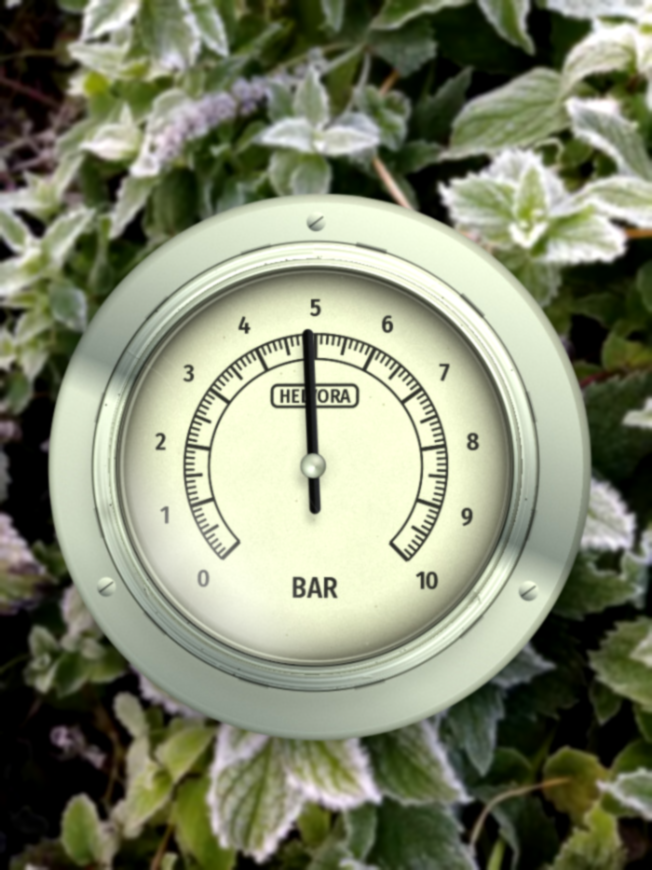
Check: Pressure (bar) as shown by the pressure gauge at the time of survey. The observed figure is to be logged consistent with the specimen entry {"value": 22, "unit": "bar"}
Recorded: {"value": 4.9, "unit": "bar"}
